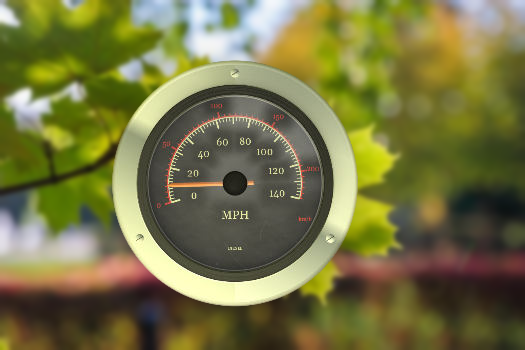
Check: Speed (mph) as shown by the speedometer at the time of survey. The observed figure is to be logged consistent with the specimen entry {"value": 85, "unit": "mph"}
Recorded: {"value": 10, "unit": "mph"}
